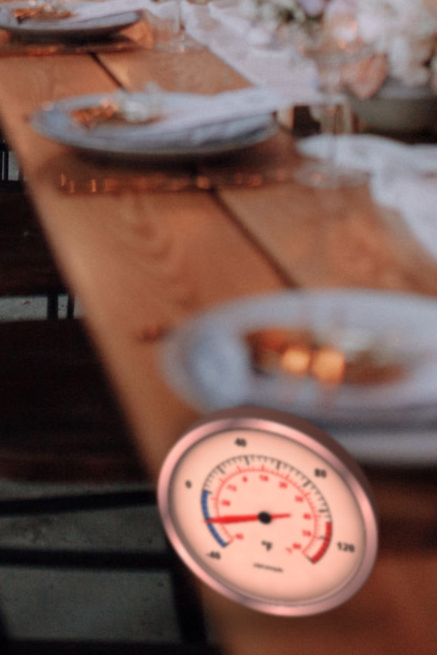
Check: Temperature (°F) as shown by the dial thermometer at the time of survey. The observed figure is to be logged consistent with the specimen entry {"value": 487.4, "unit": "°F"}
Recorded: {"value": -20, "unit": "°F"}
